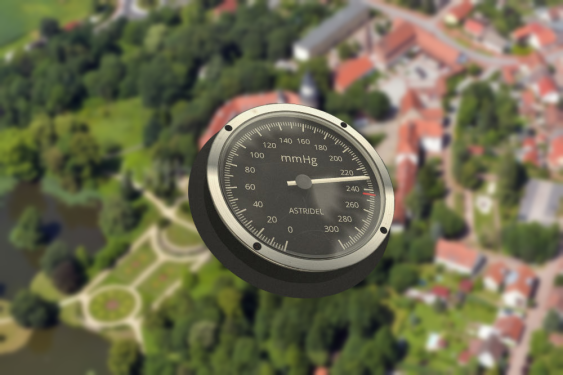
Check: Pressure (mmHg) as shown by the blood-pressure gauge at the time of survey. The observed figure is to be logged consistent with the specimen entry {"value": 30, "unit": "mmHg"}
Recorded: {"value": 230, "unit": "mmHg"}
